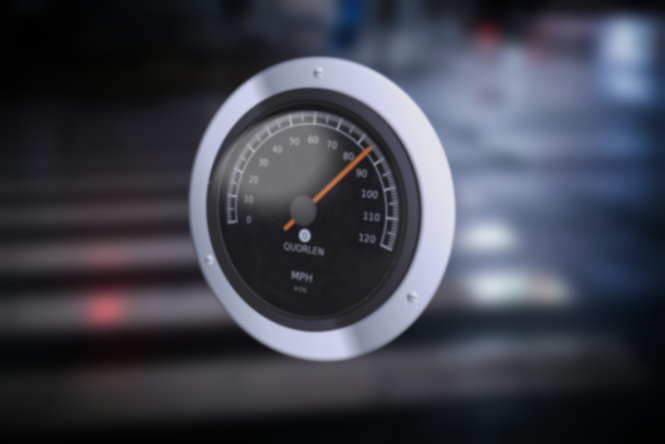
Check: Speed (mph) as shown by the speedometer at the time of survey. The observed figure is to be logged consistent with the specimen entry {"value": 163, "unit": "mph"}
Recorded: {"value": 85, "unit": "mph"}
